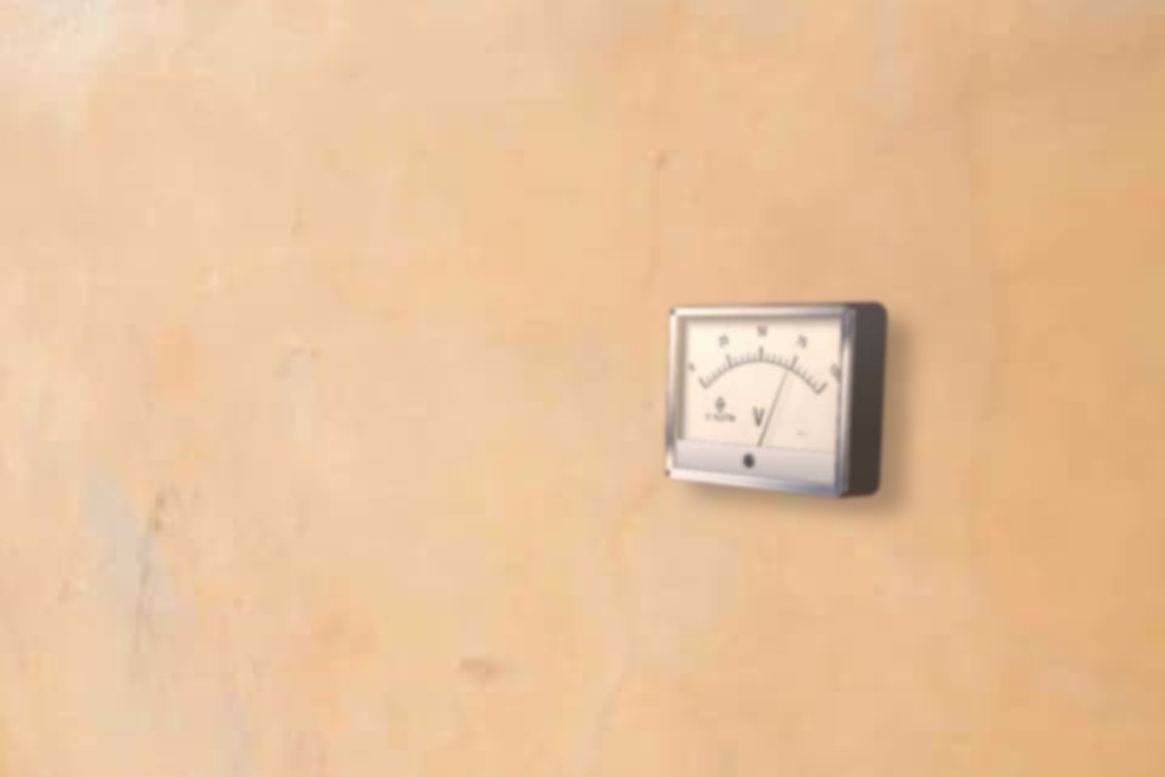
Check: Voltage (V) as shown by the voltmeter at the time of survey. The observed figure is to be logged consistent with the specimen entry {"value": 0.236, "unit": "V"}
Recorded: {"value": 75, "unit": "V"}
